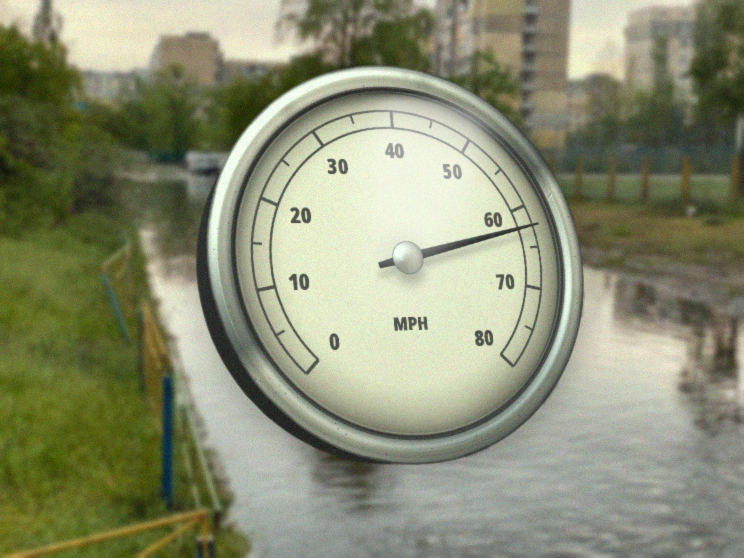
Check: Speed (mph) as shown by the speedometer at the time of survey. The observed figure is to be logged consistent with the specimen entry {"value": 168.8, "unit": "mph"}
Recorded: {"value": 62.5, "unit": "mph"}
